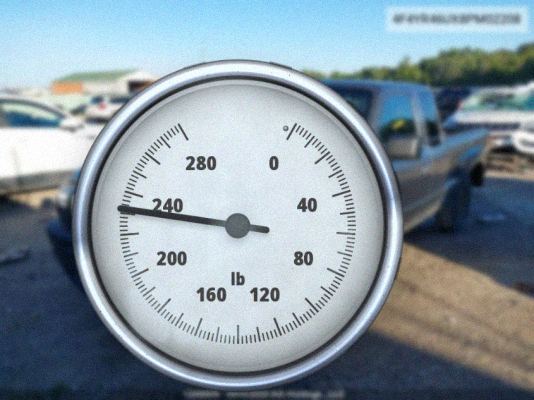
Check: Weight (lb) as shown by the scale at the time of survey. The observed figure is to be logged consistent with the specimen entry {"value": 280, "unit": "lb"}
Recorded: {"value": 232, "unit": "lb"}
